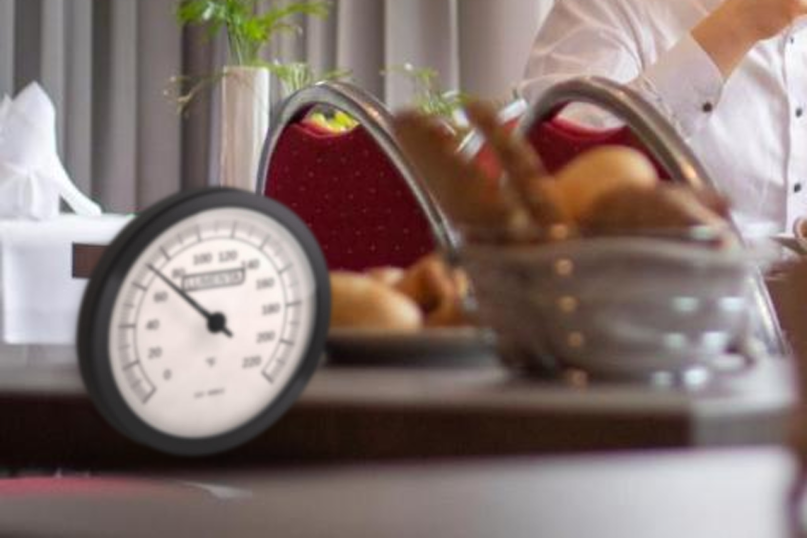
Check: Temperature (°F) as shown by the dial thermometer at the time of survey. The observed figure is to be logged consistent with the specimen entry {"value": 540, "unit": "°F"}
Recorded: {"value": 70, "unit": "°F"}
